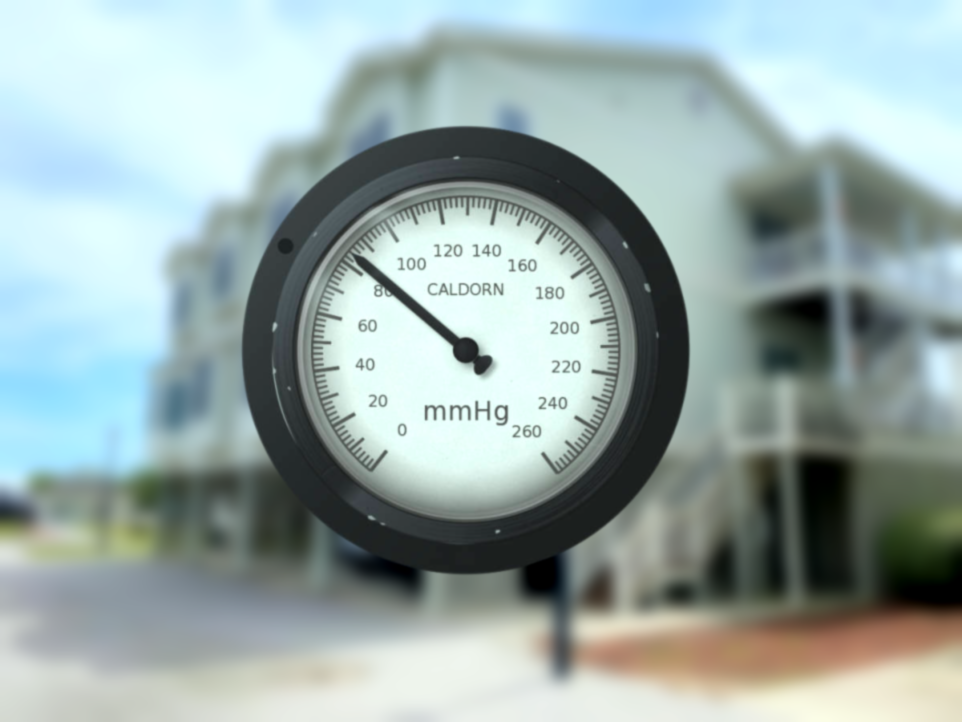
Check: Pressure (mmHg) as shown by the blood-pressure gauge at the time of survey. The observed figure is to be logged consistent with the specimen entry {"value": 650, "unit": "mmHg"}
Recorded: {"value": 84, "unit": "mmHg"}
